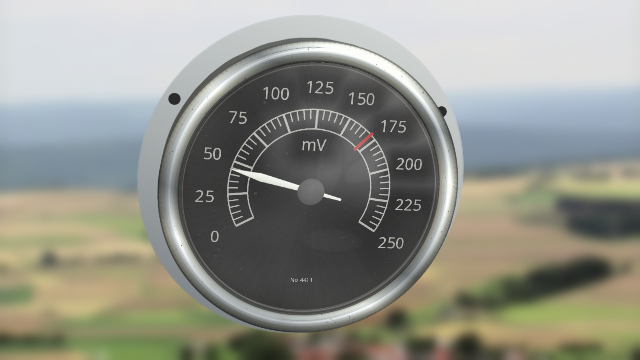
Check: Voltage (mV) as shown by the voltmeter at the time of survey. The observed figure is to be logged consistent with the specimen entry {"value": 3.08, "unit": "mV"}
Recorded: {"value": 45, "unit": "mV"}
